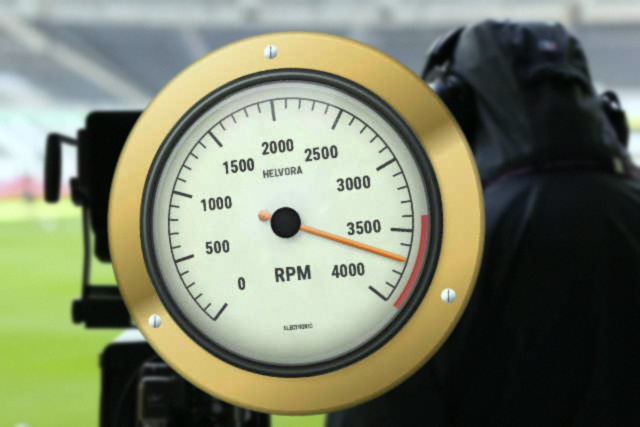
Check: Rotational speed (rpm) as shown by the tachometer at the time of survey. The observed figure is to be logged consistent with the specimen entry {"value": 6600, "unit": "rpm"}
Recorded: {"value": 3700, "unit": "rpm"}
